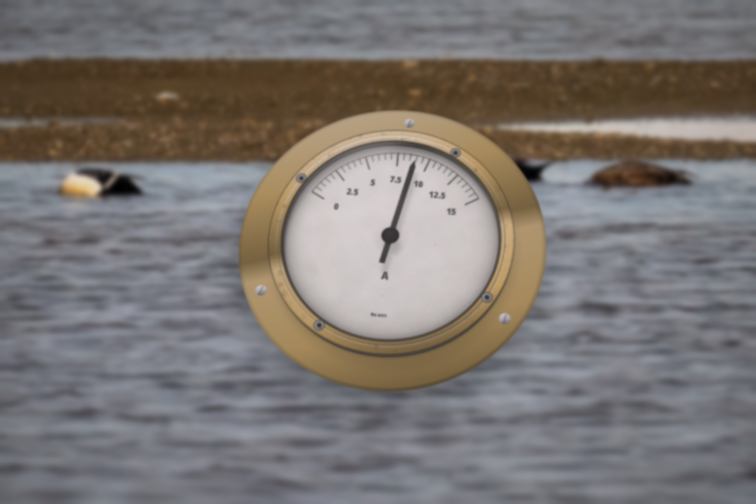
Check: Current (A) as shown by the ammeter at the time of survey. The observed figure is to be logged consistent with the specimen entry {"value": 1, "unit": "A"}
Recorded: {"value": 9, "unit": "A"}
